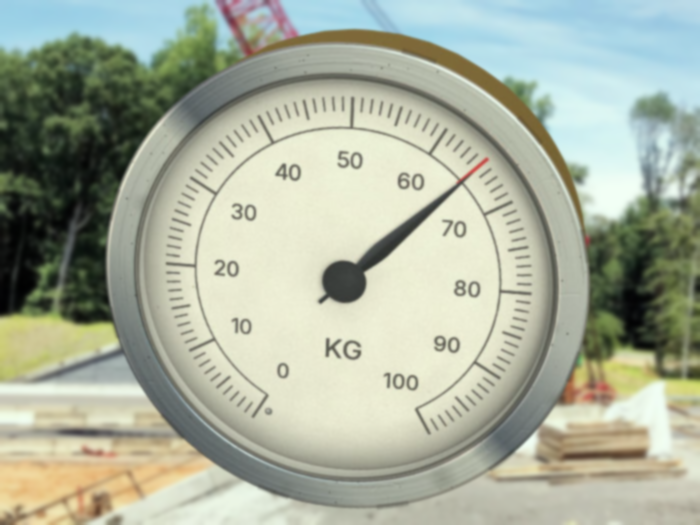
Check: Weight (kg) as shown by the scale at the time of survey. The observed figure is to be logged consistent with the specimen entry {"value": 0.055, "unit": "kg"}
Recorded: {"value": 65, "unit": "kg"}
